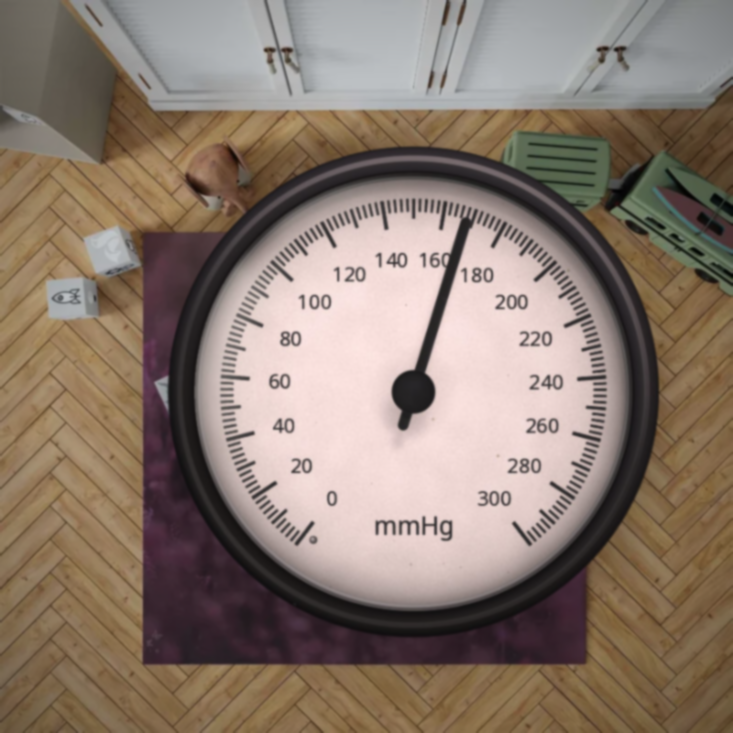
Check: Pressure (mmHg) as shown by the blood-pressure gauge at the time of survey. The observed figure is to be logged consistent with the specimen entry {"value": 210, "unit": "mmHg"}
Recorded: {"value": 168, "unit": "mmHg"}
